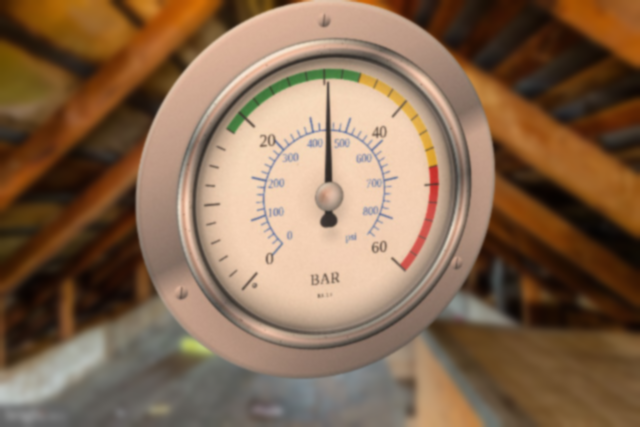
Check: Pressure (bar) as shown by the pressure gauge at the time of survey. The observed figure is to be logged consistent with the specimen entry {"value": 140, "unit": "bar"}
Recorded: {"value": 30, "unit": "bar"}
